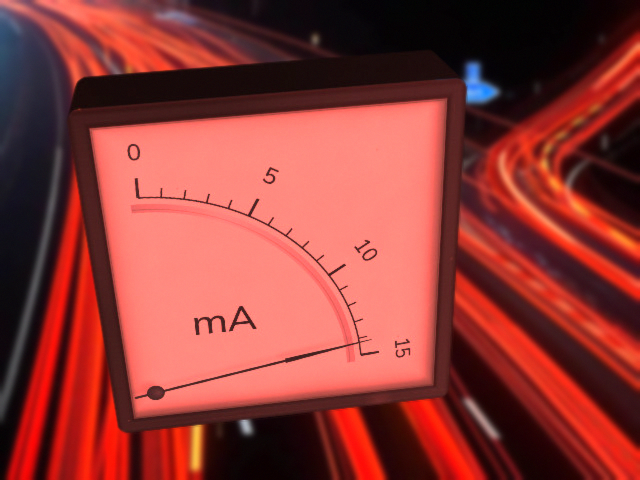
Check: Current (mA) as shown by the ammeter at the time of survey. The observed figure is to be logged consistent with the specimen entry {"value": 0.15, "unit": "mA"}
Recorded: {"value": 14, "unit": "mA"}
